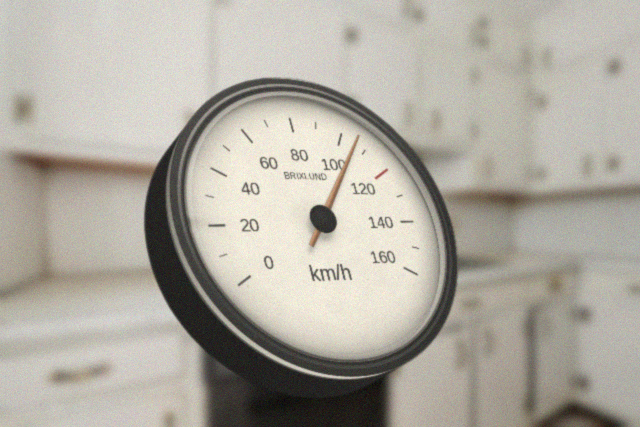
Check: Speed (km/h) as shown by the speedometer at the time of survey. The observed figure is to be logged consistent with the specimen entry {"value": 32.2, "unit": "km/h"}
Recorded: {"value": 105, "unit": "km/h"}
